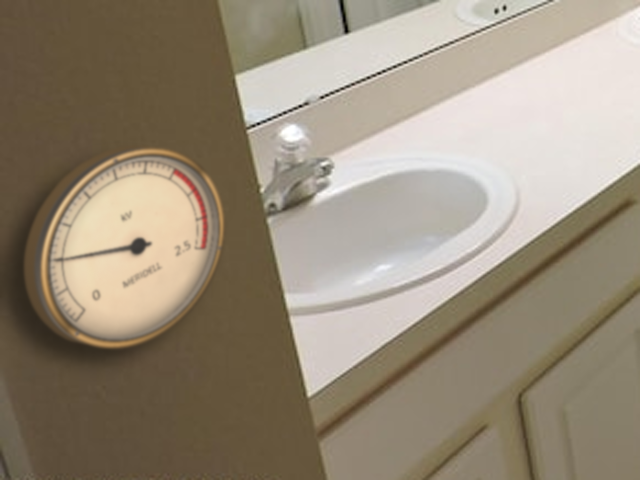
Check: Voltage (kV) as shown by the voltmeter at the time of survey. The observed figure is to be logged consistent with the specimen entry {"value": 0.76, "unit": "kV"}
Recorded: {"value": 0.5, "unit": "kV"}
